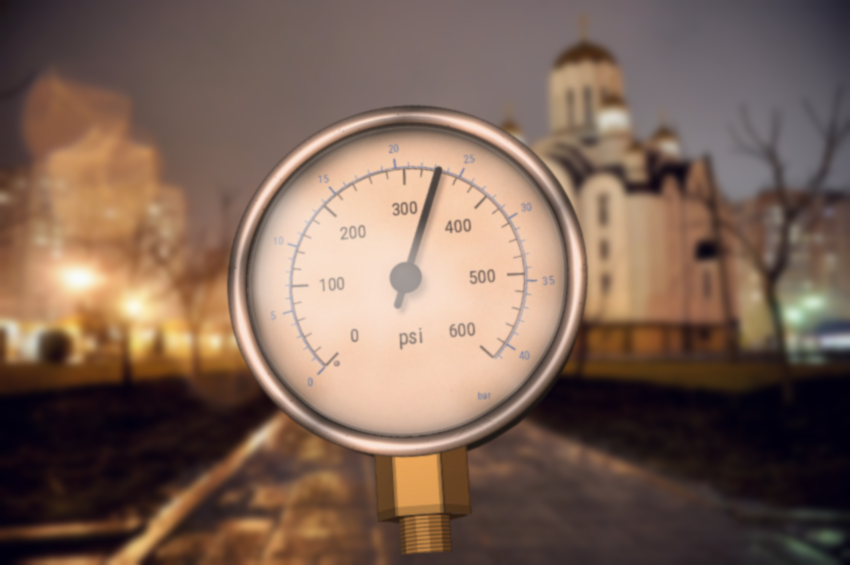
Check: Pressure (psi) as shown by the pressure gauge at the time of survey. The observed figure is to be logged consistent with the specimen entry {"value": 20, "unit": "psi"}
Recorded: {"value": 340, "unit": "psi"}
